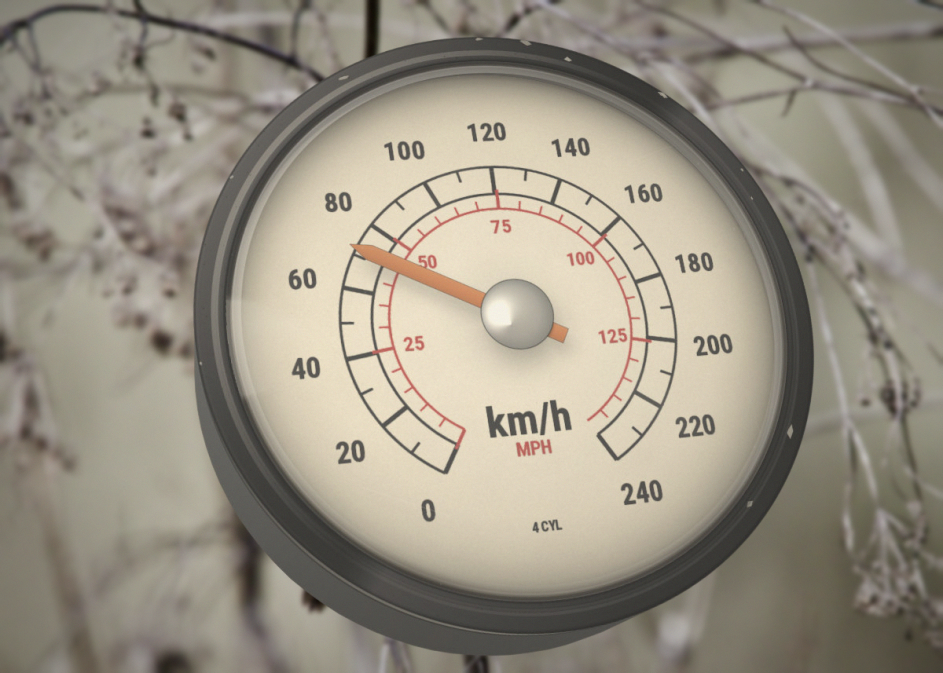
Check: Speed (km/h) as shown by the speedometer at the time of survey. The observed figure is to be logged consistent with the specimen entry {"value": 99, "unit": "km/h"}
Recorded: {"value": 70, "unit": "km/h"}
